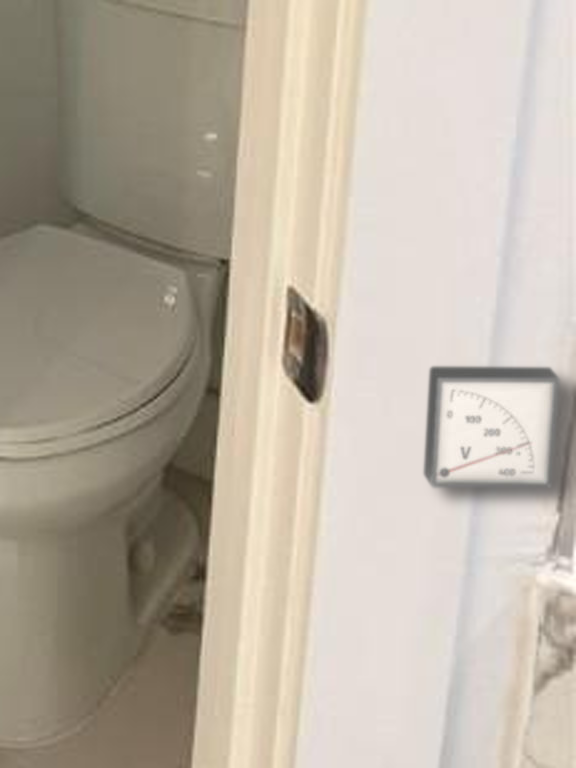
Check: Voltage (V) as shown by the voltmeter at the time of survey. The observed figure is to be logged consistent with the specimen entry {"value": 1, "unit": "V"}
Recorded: {"value": 300, "unit": "V"}
